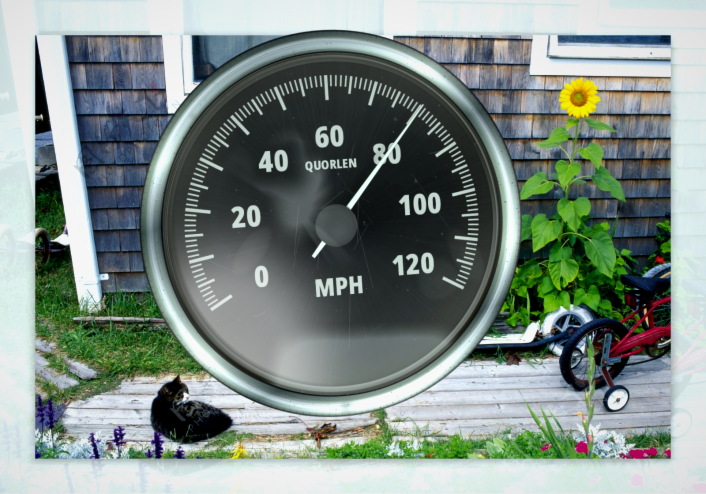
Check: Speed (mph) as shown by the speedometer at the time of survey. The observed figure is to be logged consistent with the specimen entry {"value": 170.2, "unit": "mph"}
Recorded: {"value": 80, "unit": "mph"}
